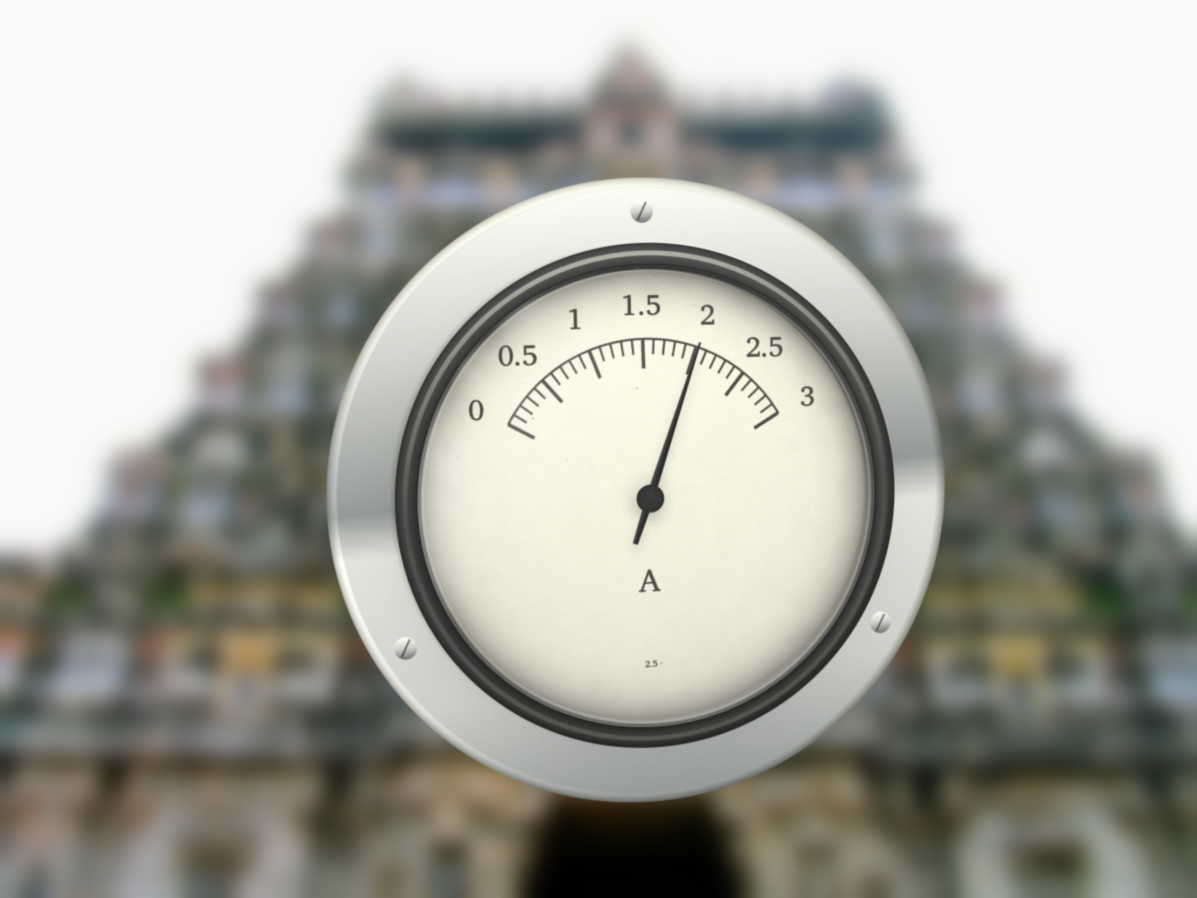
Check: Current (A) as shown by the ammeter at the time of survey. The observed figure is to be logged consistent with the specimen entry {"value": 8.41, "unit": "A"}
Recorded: {"value": 2, "unit": "A"}
